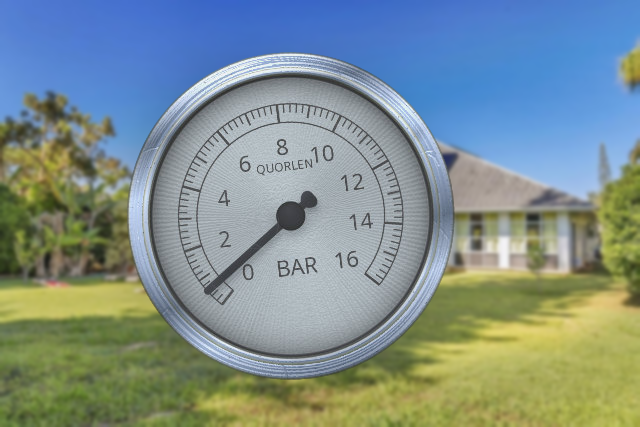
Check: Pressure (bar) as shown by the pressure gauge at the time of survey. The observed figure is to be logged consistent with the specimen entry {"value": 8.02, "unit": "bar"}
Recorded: {"value": 0.6, "unit": "bar"}
